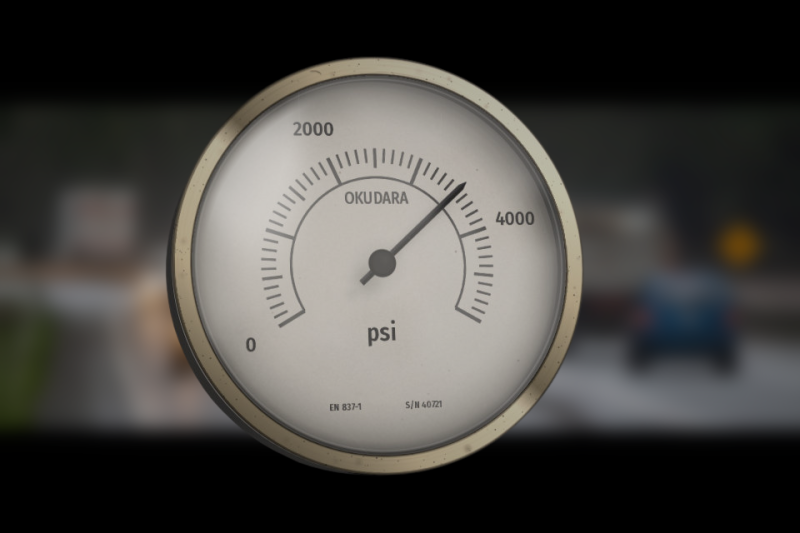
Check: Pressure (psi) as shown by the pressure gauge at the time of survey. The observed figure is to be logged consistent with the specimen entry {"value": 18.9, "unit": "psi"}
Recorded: {"value": 3500, "unit": "psi"}
